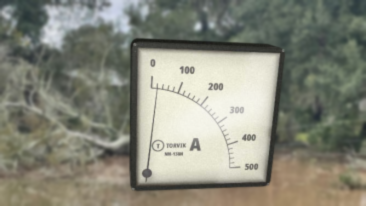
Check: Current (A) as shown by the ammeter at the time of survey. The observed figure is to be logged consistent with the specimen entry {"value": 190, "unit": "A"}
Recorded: {"value": 20, "unit": "A"}
